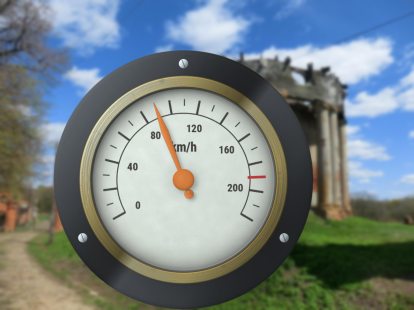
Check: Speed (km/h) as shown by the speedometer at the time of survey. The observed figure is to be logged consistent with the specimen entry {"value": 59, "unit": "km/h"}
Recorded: {"value": 90, "unit": "km/h"}
